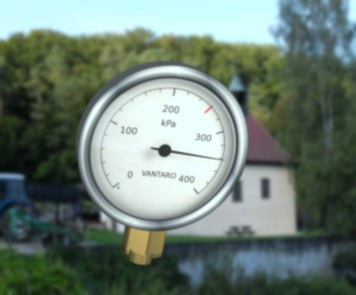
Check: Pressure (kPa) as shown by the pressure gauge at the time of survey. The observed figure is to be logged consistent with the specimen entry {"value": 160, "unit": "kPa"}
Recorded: {"value": 340, "unit": "kPa"}
